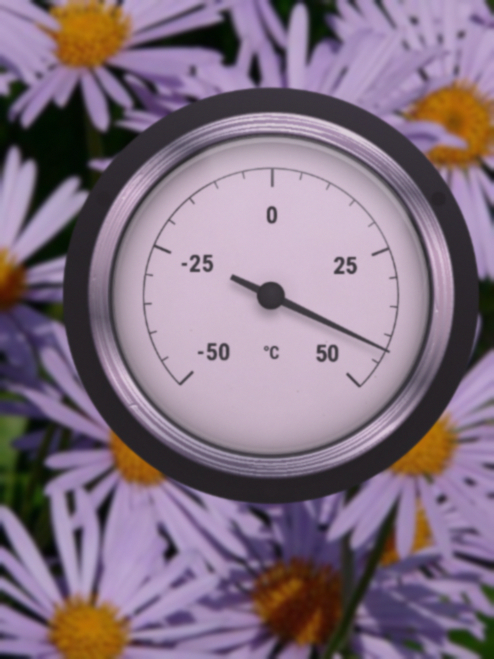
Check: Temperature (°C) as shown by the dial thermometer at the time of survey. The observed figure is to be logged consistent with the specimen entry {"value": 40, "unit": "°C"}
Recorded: {"value": 42.5, "unit": "°C"}
